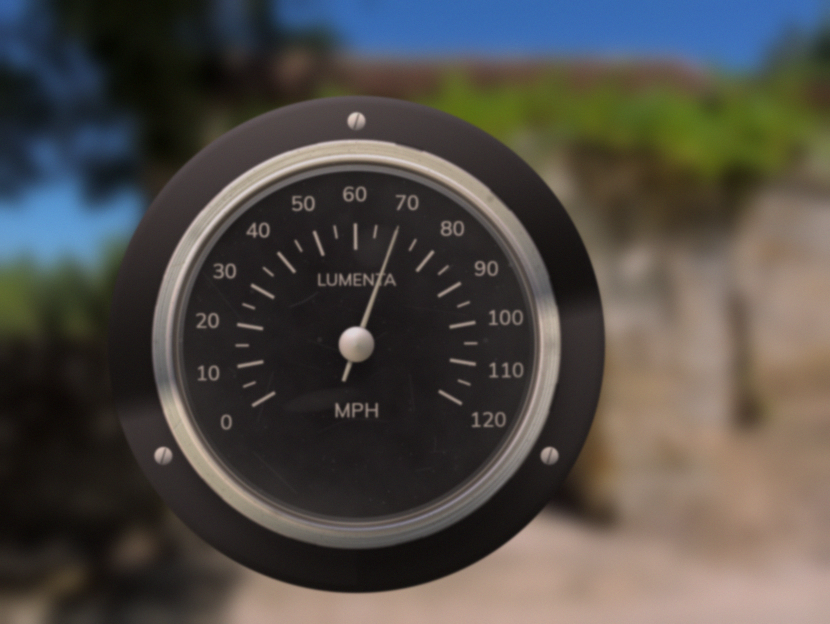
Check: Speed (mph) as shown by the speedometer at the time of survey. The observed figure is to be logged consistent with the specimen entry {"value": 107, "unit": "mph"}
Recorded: {"value": 70, "unit": "mph"}
